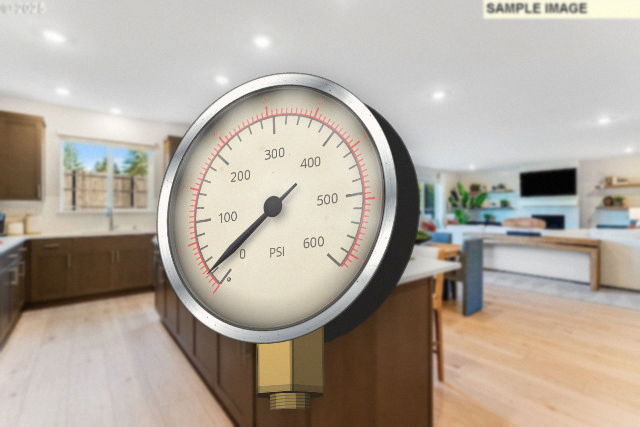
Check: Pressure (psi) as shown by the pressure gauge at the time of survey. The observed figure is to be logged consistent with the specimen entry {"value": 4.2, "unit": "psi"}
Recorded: {"value": 20, "unit": "psi"}
